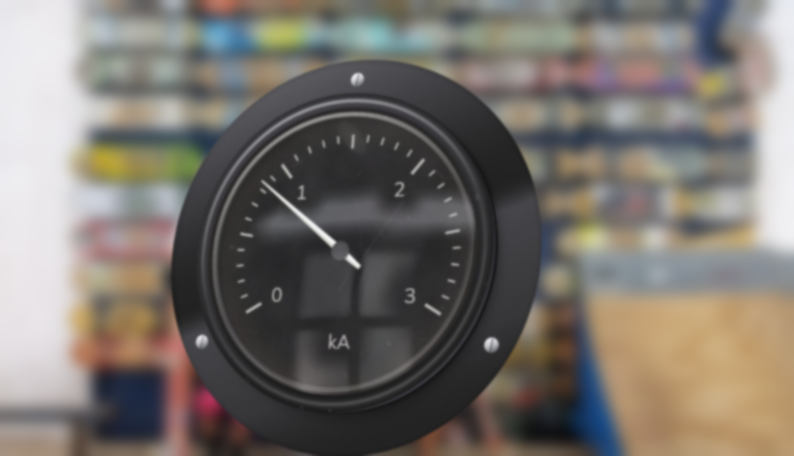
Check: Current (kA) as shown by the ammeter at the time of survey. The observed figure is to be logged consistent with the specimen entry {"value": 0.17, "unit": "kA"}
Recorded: {"value": 0.85, "unit": "kA"}
